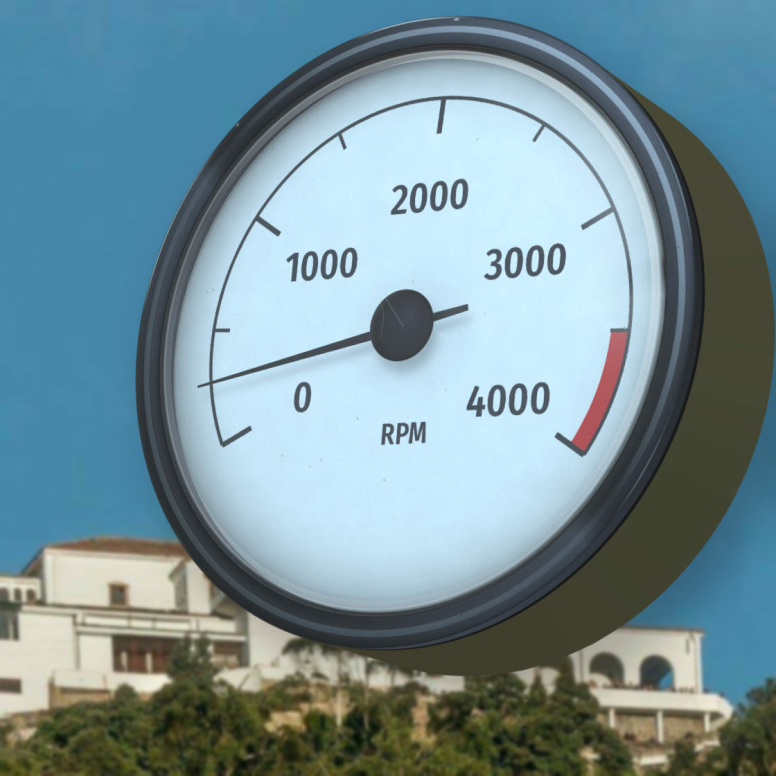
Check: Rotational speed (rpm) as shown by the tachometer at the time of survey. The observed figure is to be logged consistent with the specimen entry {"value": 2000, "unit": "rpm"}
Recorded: {"value": 250, "unit": "rpm"}
